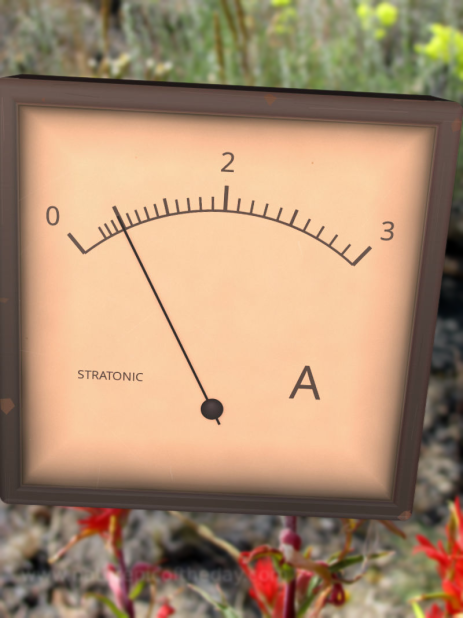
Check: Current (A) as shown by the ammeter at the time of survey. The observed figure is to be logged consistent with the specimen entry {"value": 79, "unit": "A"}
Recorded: {"value": 1, "unit": "A"}
